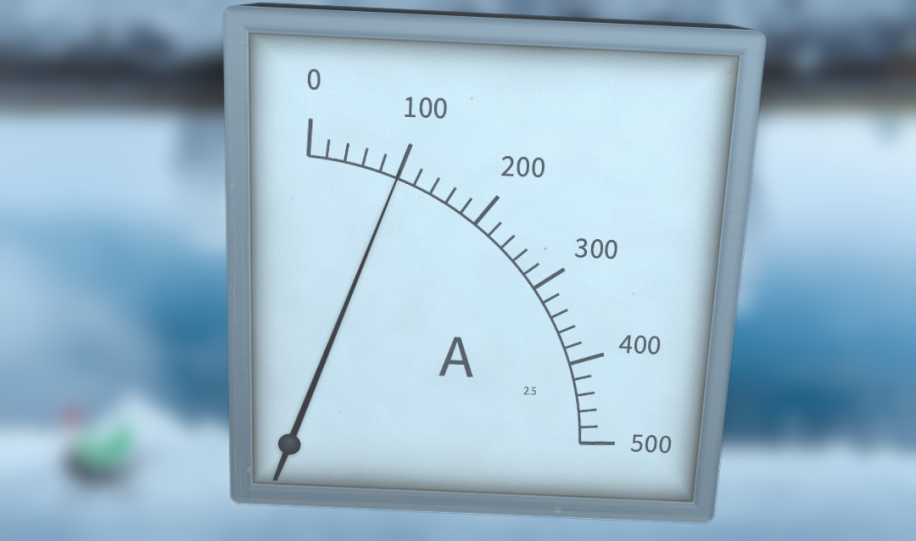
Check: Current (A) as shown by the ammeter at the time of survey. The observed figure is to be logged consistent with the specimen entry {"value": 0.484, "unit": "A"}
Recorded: {"value": 100, "unit": "A"}
